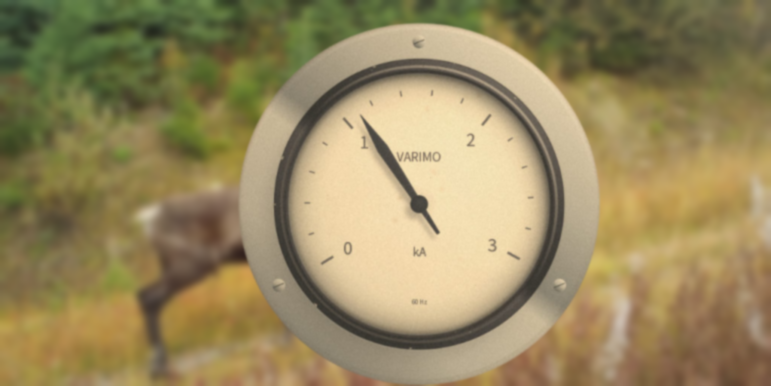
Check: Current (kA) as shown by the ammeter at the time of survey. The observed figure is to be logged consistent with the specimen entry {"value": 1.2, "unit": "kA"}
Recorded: {"value": 1.1, "unit": "kA"}
